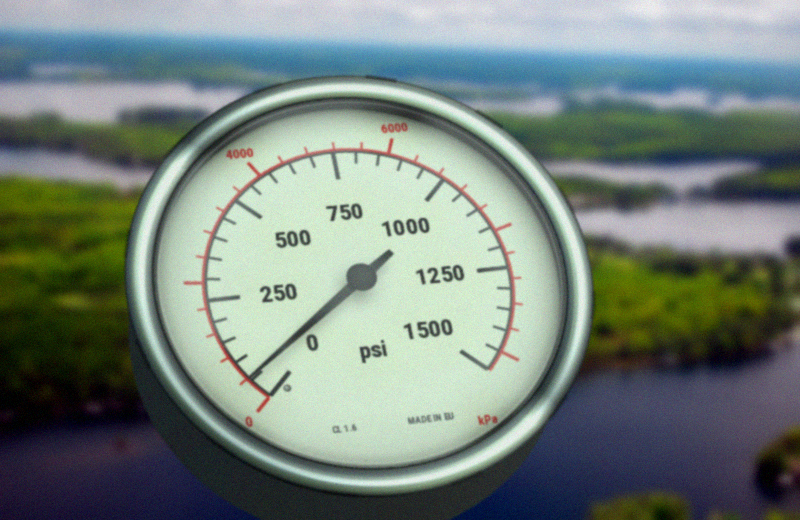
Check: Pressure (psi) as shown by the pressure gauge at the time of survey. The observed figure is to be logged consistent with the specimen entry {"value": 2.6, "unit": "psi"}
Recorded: {"value": 50, "unit": "psi"}
